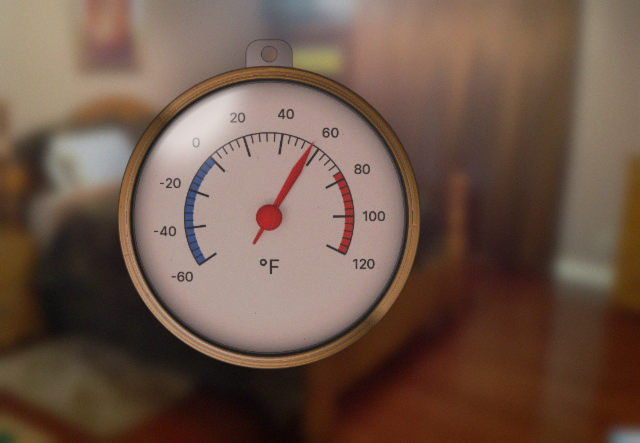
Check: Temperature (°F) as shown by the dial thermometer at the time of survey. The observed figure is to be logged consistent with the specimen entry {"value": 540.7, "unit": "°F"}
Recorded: {"value": 56, "unit": "°F"}
